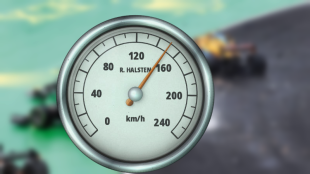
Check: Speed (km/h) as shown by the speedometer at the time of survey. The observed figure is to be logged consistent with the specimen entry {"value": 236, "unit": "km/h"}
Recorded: {"value": 150, "unit": "km/h"}
